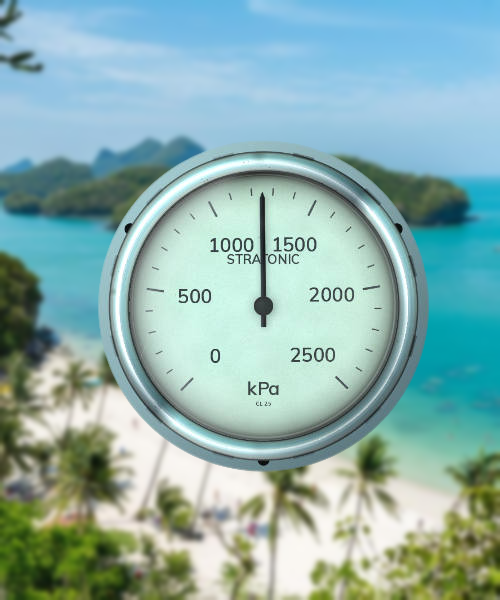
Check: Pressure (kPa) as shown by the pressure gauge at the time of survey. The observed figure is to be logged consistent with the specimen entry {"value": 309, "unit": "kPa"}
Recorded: {"value": 1250, "unit": "kPa"}
